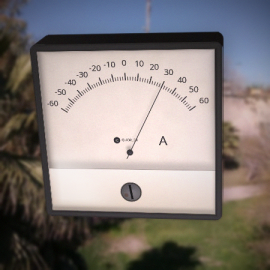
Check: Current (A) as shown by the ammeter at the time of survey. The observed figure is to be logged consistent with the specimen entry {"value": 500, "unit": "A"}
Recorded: {"value": 30, "unit": "A"}
